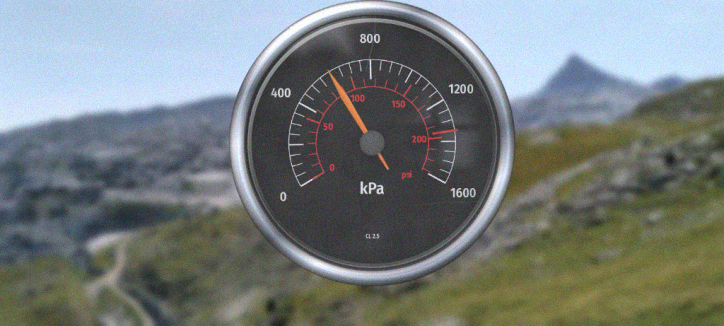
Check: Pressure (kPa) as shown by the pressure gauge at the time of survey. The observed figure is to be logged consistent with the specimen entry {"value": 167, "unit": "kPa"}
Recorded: {"value": 600, "unit": "kPa"}
